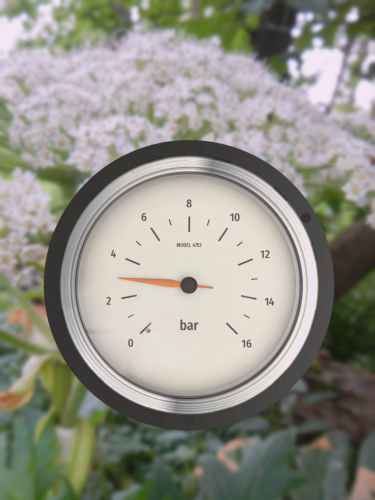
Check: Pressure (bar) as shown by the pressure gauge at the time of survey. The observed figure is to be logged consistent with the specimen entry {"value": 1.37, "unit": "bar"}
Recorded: {"value": 3, "unit": "bar"}
